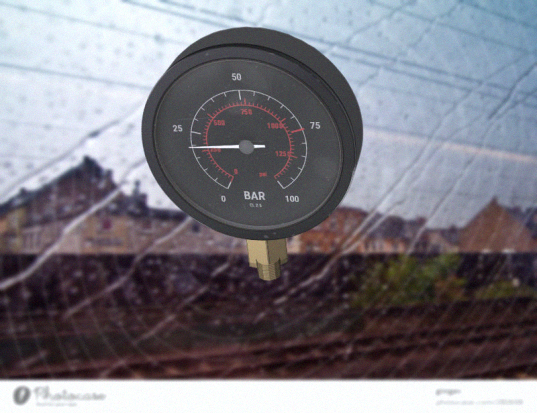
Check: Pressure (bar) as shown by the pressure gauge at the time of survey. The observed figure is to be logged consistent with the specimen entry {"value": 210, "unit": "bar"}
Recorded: {"value": 20, "unit": "bar"}
